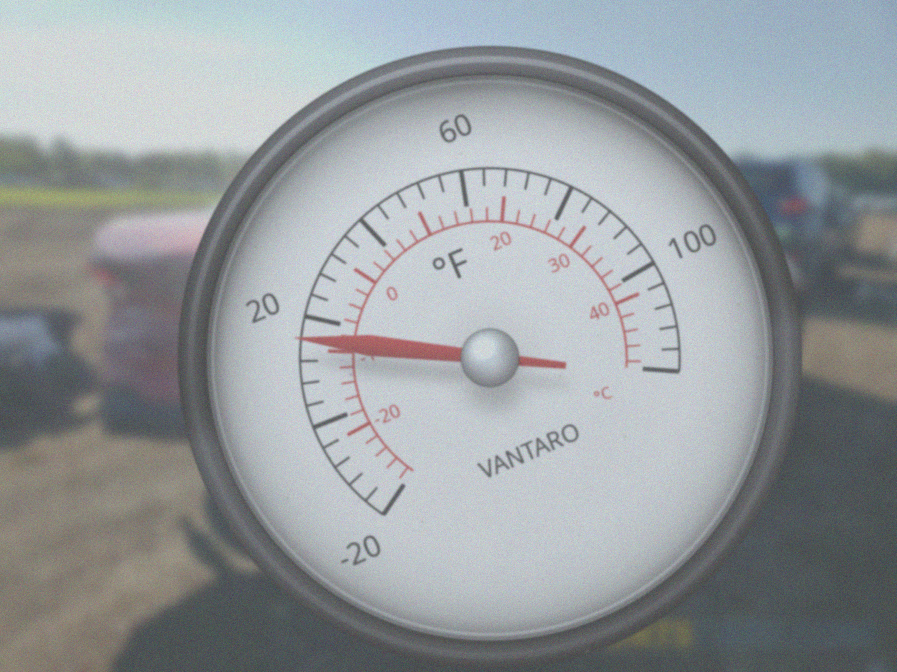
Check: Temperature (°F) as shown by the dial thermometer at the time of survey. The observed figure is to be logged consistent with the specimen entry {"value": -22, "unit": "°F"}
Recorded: {"value": 16, "unit": "°F"}
